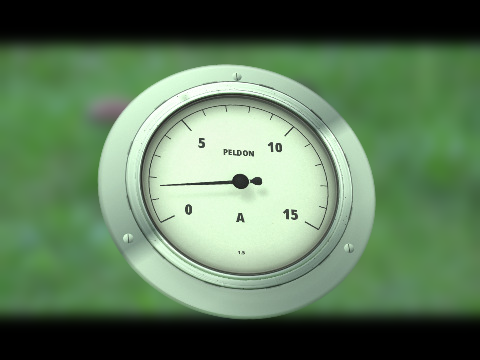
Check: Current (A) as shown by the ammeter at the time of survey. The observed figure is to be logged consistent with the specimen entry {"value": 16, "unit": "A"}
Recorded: {"value": 1.5, "unit": "A"}
